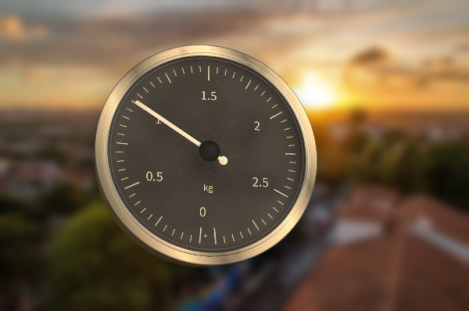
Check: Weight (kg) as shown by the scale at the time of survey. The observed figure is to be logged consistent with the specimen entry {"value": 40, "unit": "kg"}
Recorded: {"value": 1, "unit": "kg"}
